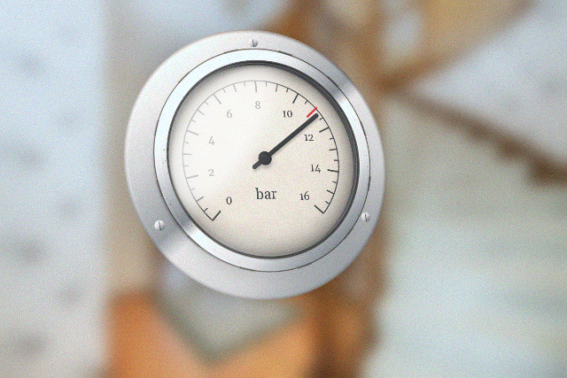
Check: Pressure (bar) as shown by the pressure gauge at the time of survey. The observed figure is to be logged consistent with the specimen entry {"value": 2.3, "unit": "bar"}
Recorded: {"value": 11.25, "unit": "bar"}
